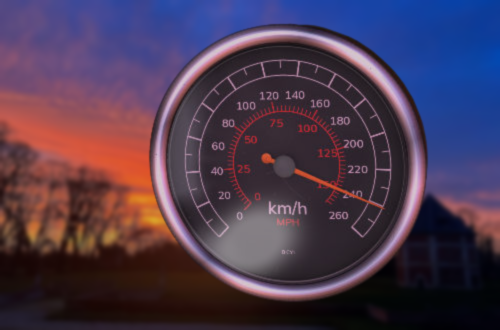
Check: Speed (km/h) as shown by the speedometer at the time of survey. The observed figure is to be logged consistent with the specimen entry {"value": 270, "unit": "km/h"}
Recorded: {"value": 240, "unit": "km/h"}
